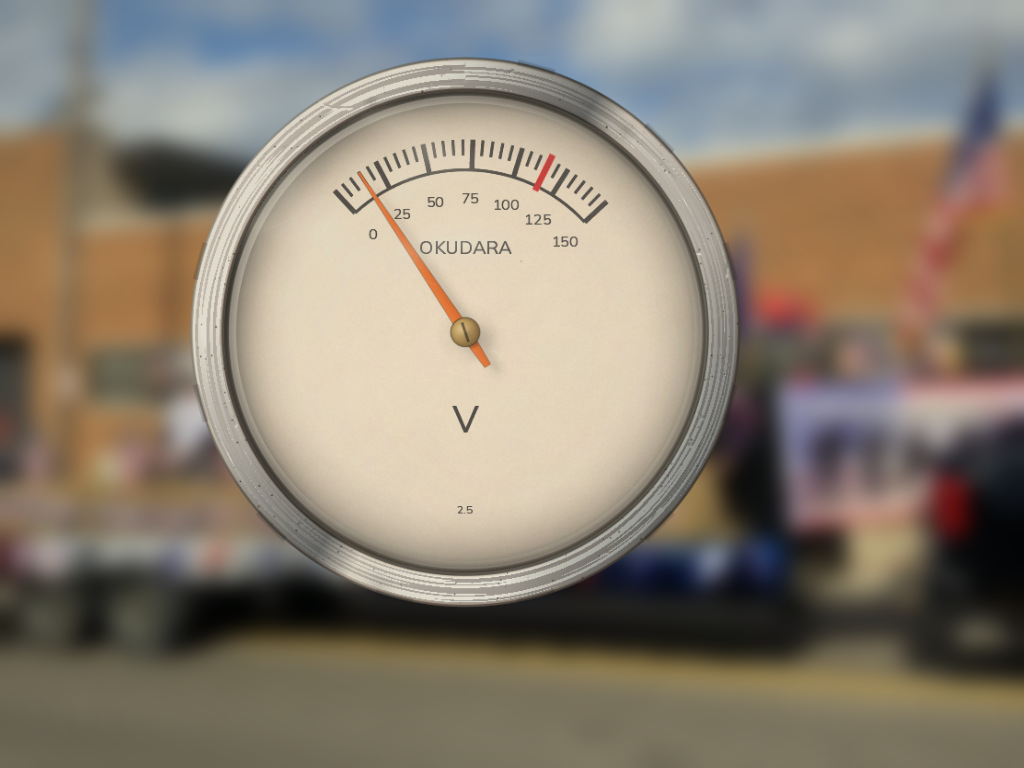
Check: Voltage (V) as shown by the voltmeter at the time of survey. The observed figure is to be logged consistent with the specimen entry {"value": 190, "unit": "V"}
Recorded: {"value": 15, "unit": "V"}
